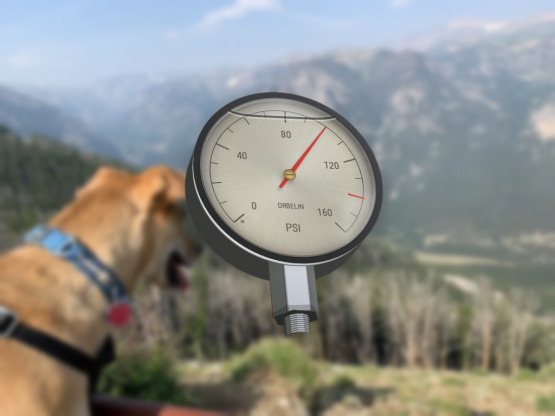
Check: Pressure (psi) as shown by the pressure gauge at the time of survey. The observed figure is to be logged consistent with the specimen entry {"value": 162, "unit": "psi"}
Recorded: {"value": 100, "unit": "psi"}
